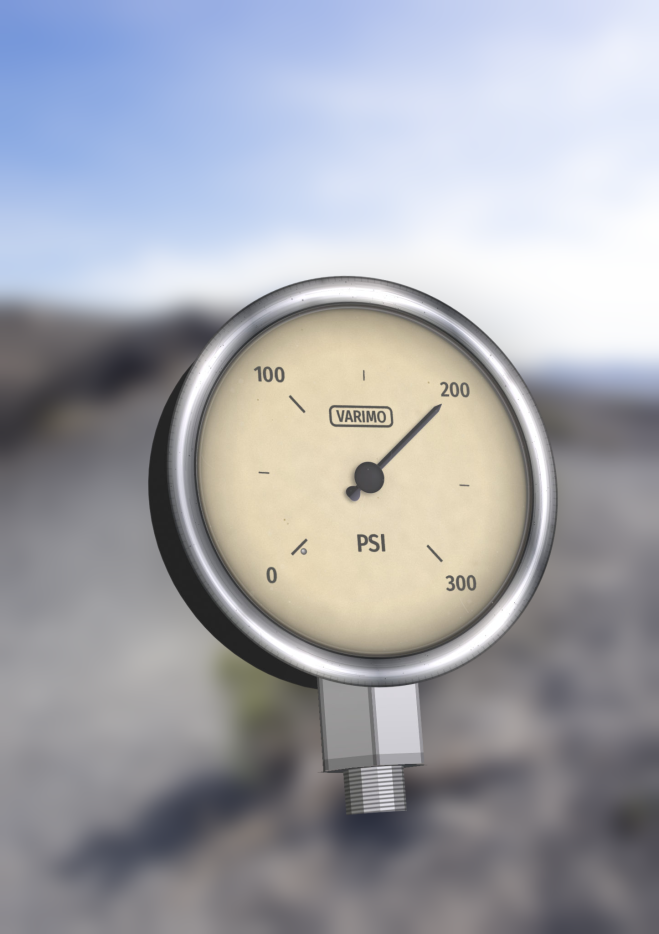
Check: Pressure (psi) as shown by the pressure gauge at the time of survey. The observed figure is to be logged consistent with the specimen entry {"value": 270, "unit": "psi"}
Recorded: {"value": 200, "unit": "psi"}
